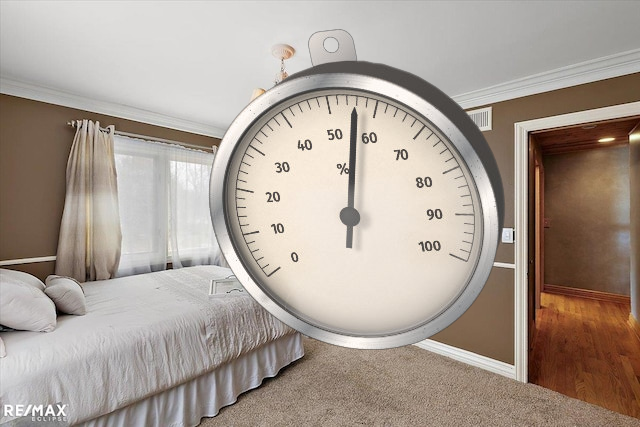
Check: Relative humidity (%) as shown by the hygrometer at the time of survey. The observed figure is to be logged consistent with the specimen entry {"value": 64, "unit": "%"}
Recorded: {"value": 56, "unit": "%"}
